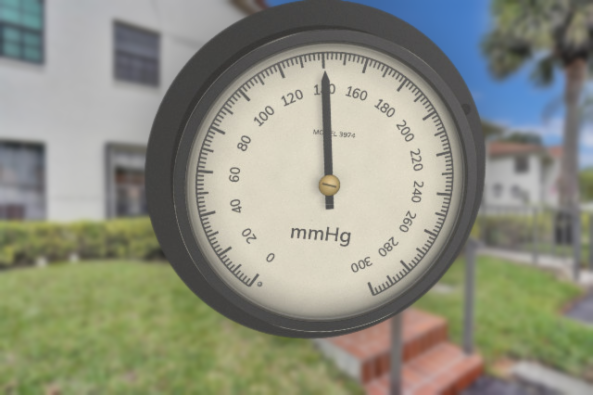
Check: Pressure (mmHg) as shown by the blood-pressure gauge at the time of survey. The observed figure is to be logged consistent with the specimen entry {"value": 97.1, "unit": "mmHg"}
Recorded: {"value": 140, "unit": "mmHg"}
